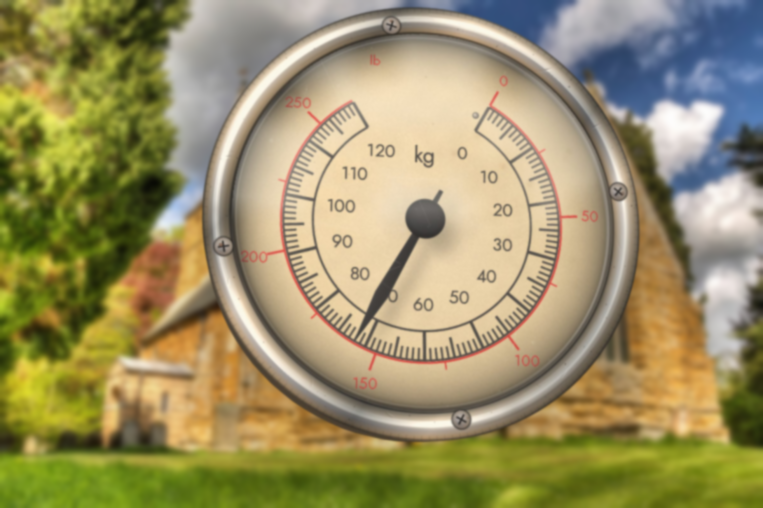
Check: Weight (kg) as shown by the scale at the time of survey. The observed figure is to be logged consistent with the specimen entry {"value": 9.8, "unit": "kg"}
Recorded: {"value": 72, "unit": "kg"}
